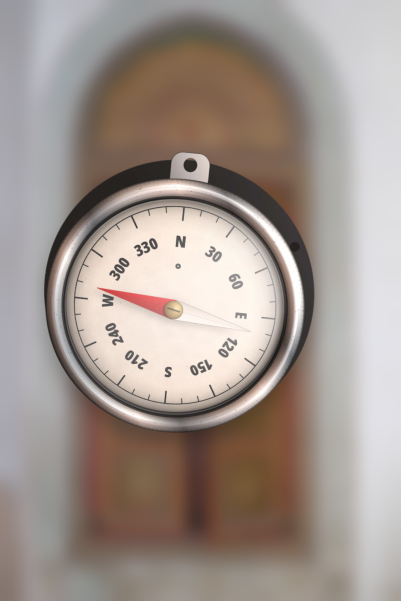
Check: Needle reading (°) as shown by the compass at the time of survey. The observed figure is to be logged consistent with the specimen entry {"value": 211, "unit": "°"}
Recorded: {"value": 280, "unit": "°"}
